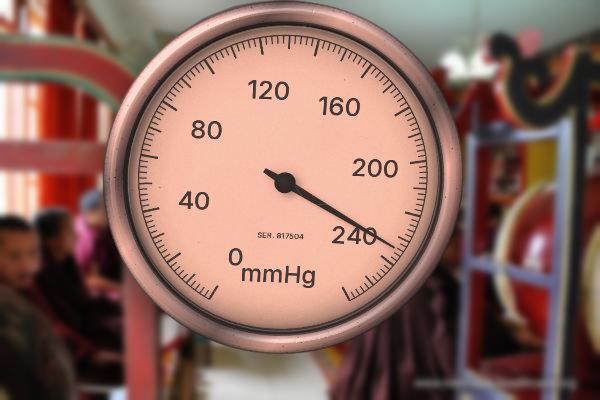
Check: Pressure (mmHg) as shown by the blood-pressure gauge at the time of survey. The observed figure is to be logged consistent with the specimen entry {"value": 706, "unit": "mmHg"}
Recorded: {"value": 234, "unit": "mmHg"}
